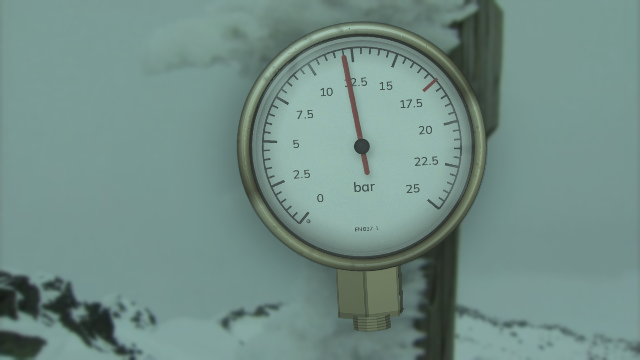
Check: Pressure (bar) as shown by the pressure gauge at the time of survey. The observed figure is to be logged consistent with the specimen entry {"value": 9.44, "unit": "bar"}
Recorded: {"value": 12, "unit": "bar"}
